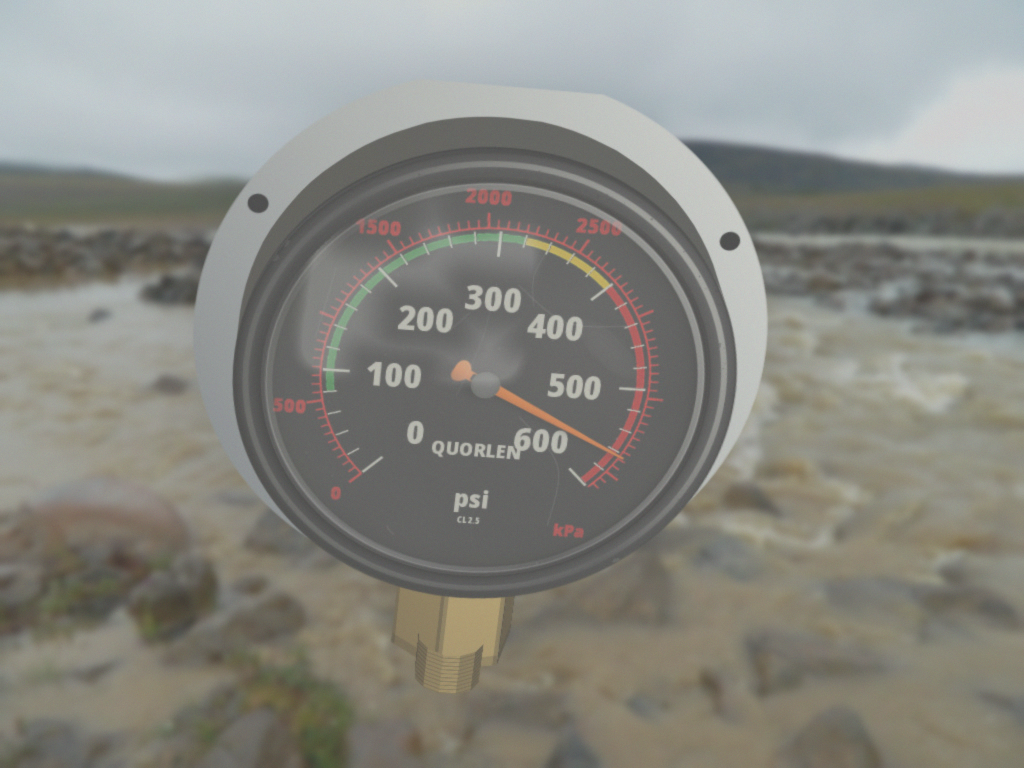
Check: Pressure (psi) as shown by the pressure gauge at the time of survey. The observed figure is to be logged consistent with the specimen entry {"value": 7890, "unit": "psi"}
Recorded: {"value": 560, "unit": "psi"}
